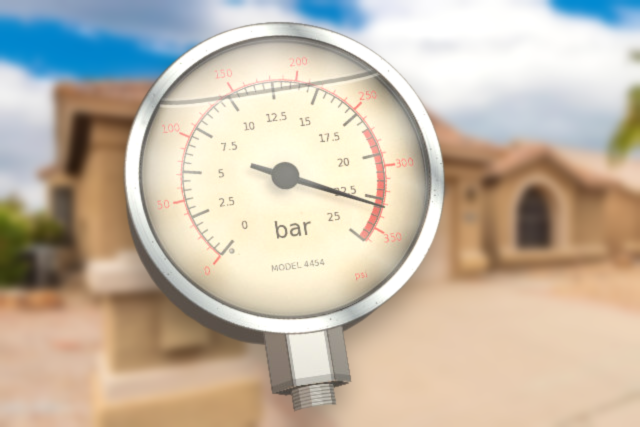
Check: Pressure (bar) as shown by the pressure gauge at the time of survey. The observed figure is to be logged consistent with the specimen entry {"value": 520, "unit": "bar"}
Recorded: {"value": 23, "unit": "bar"}
